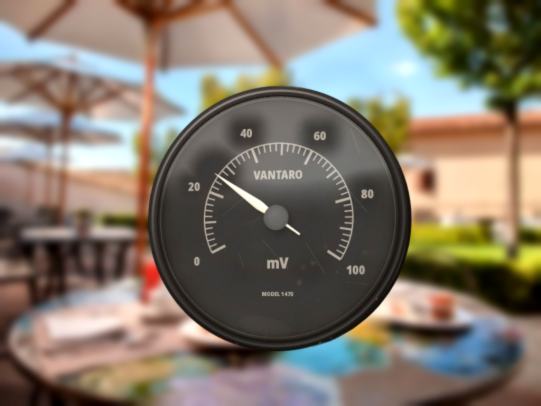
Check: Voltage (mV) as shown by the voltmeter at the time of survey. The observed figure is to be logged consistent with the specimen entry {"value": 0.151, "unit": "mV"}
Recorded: {"value": 26, "unit": "mV"}
